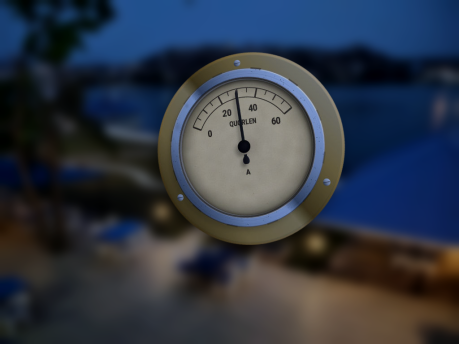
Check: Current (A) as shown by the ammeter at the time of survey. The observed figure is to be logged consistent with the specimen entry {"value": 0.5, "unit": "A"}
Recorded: {"value": 30, "unit": "A"}
